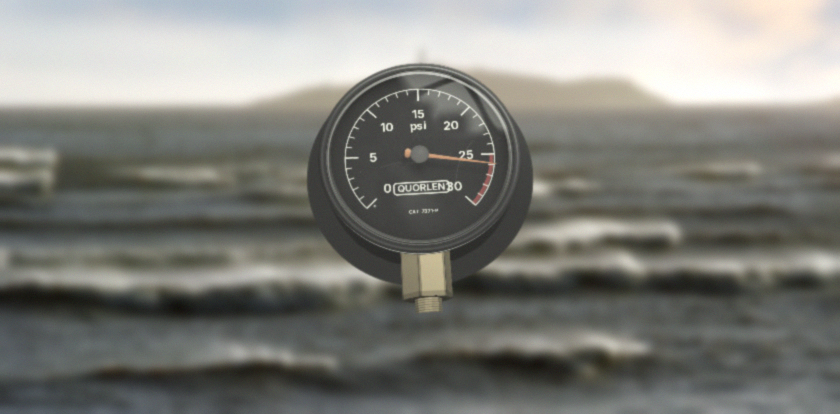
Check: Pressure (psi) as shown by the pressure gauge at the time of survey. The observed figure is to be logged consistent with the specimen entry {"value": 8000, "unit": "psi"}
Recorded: {"value": 26, "unit": "psi"}
